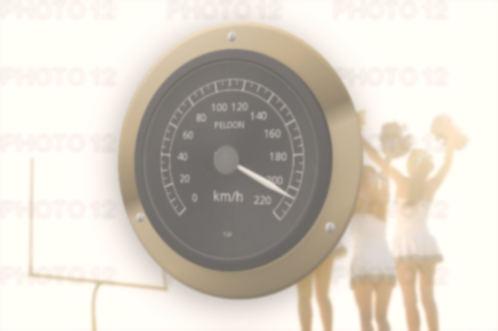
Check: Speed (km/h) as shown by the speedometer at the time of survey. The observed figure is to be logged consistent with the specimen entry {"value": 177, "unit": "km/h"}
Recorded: {"value": 205, "unit": "km/h"}
